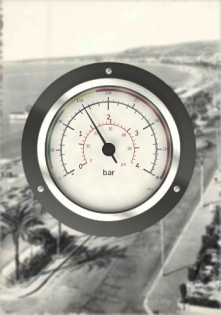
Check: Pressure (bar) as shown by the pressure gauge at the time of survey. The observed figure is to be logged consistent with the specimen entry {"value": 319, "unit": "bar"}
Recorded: {"value": 1.5, "unit": "bar"}
